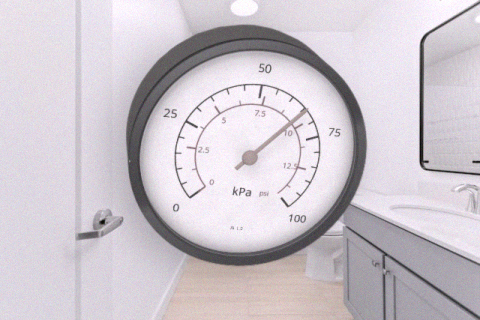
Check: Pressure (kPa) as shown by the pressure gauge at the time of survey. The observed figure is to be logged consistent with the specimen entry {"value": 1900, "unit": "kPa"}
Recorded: {"value": 65, "unit": "kPa"}
